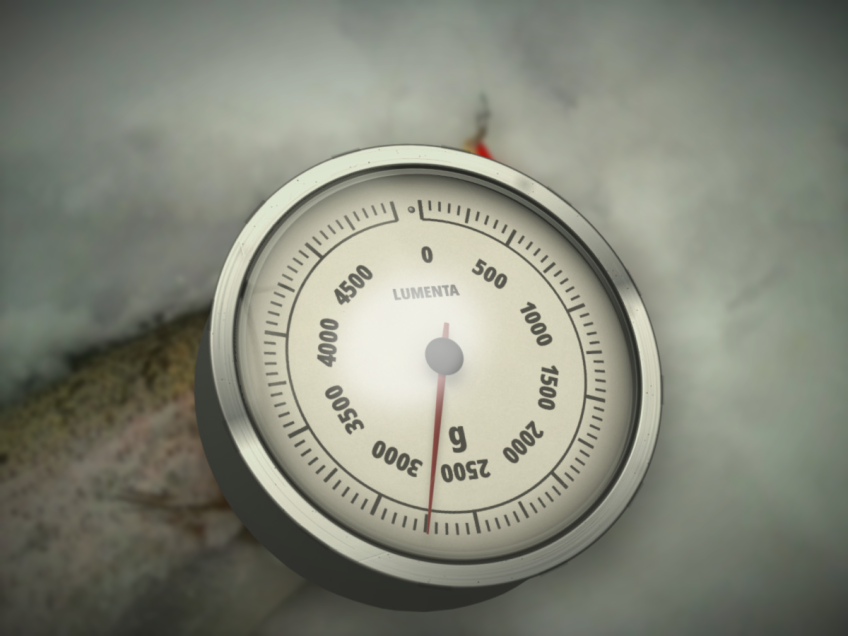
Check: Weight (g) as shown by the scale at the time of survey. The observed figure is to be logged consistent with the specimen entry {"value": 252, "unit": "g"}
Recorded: {"value": 2750, "unit": "g"}
